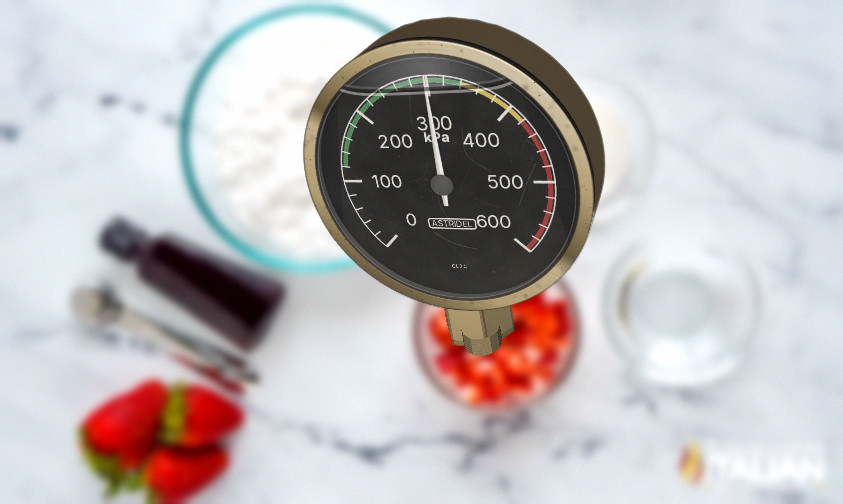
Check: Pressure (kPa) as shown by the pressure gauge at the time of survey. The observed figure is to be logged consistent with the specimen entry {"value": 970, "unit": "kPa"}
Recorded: {"value": 300, "unit": "kPa"}
